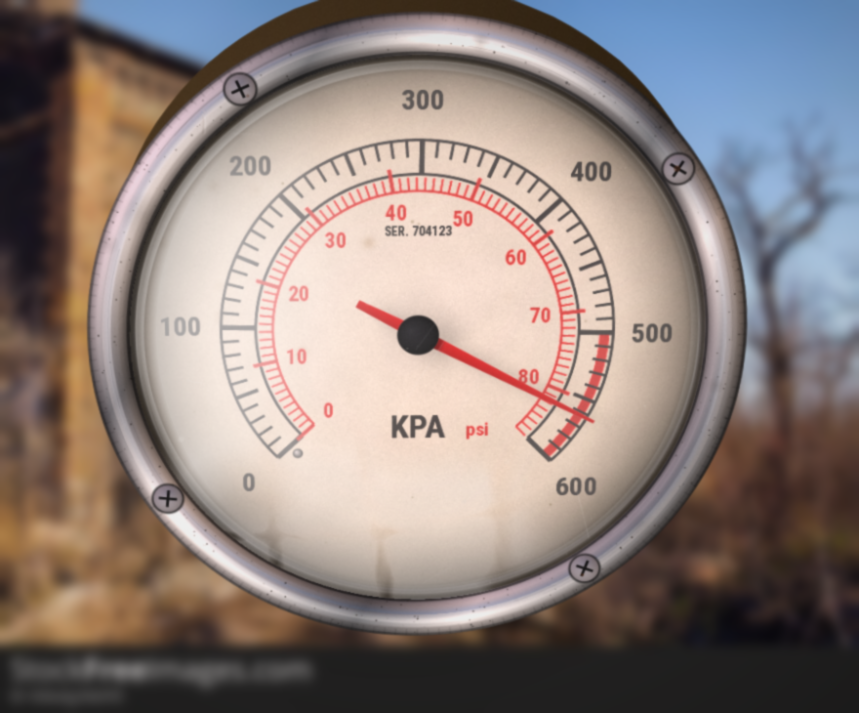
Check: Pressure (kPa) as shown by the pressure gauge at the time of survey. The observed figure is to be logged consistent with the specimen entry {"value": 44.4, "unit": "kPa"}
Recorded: {"value": 560, "unit": "kPa"}
